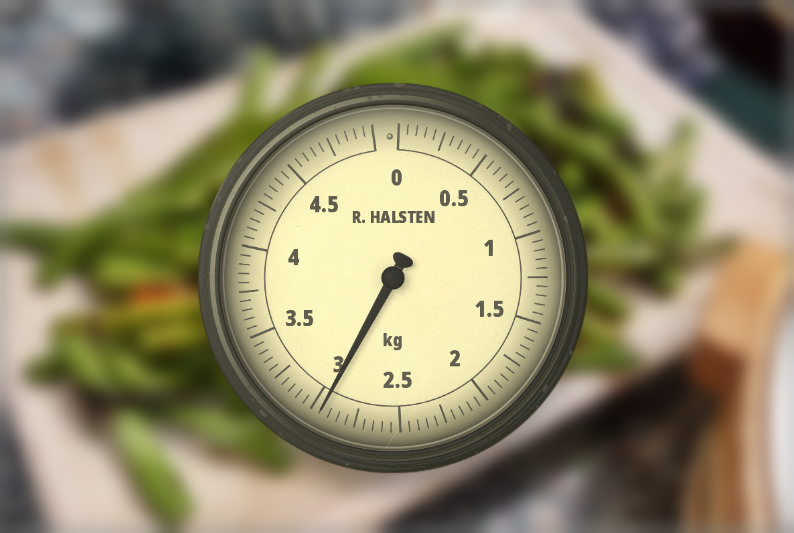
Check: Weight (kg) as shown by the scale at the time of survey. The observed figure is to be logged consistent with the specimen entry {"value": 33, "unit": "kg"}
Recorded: {"value": 2.95, "unit": "kg"}
